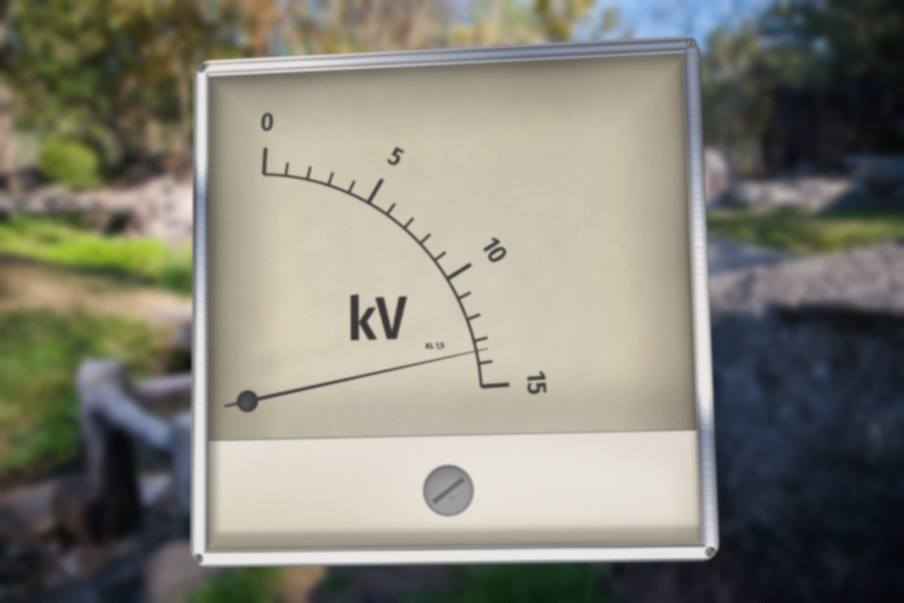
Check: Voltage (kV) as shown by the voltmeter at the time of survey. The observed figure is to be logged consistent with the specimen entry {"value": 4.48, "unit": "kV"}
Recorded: {"value": 13.5, "unit": "kV"}
